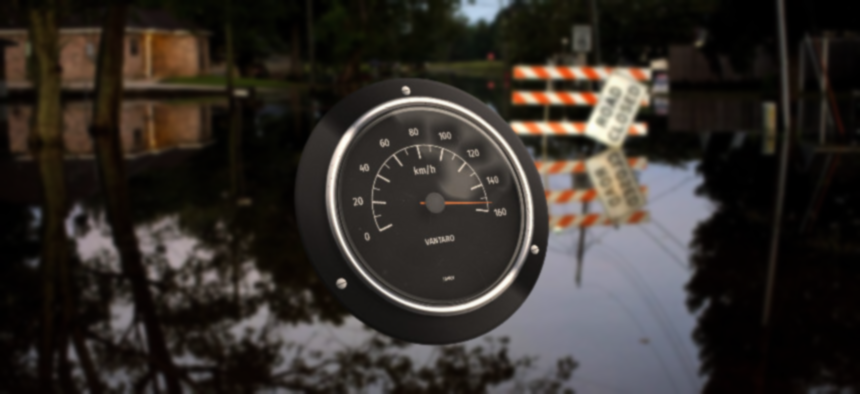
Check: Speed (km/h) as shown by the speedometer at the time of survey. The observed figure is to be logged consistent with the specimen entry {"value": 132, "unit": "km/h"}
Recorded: {"value": 155, "unit": "km/h"}
